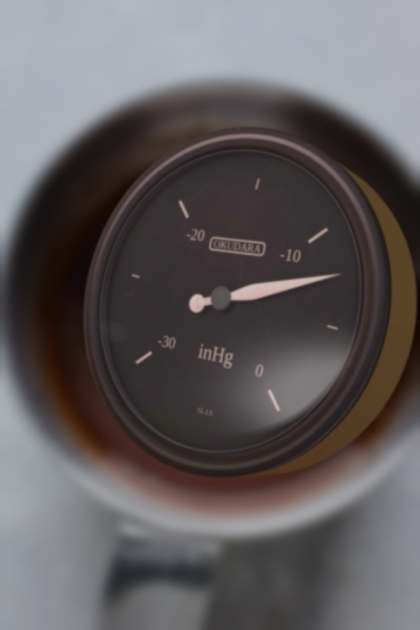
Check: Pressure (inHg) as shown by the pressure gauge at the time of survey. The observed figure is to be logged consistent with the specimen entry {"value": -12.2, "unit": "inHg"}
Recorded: {"value": -7.5, "unit": "inHg"}
